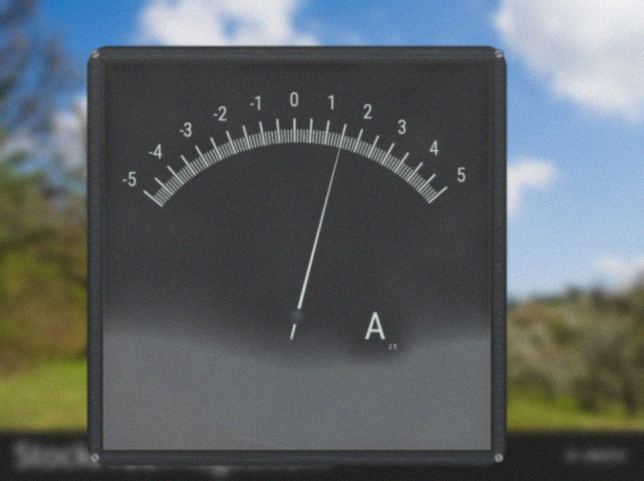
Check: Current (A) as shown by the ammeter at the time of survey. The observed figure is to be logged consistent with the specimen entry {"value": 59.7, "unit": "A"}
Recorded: {"value": 1.5, "unit": "A"}
